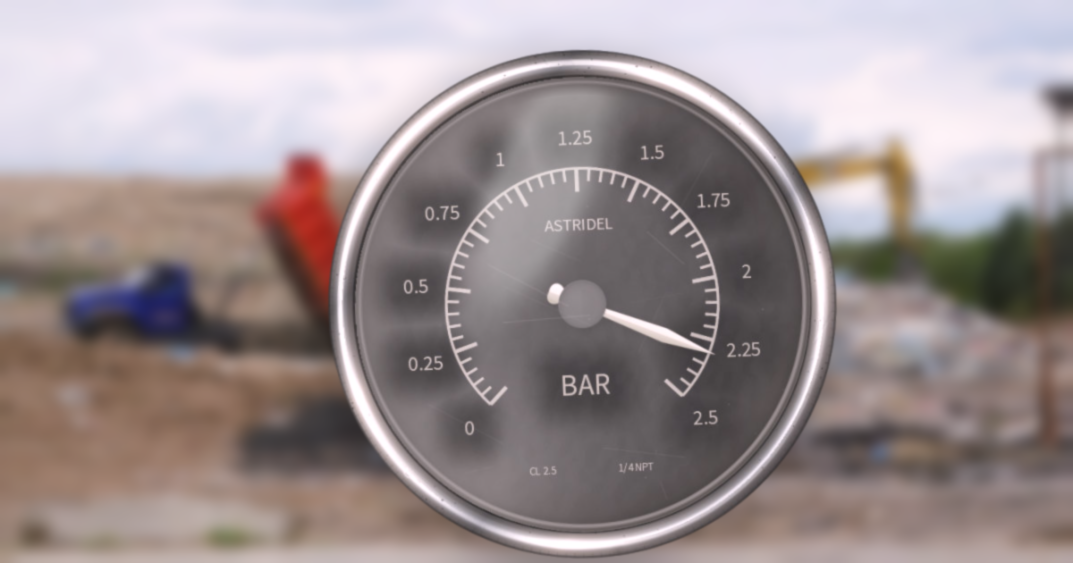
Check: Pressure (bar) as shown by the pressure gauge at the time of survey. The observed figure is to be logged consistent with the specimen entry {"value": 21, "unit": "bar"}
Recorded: {"value": 2.3, "unit": "bar"}
